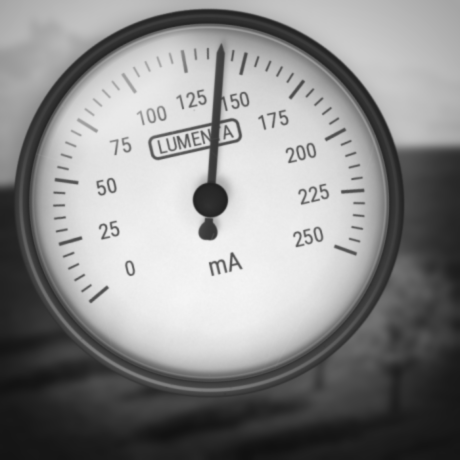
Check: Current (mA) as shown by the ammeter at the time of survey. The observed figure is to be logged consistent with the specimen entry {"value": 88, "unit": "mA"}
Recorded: {"value": 140, "unit": "mA"}
